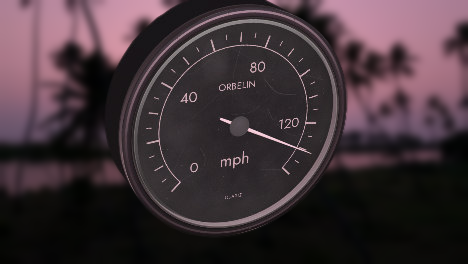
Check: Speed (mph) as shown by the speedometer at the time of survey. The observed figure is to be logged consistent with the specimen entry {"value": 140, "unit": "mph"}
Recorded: {"value": 130, "unit": "mph"}
